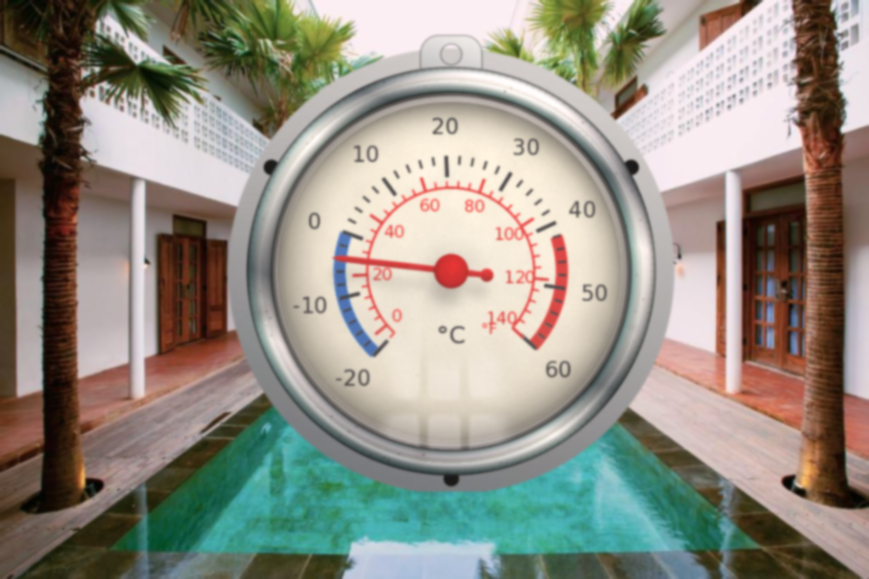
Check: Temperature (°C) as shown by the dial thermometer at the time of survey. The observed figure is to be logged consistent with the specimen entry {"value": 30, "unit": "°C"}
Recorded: {"value": -4, "unit": "°C"}
